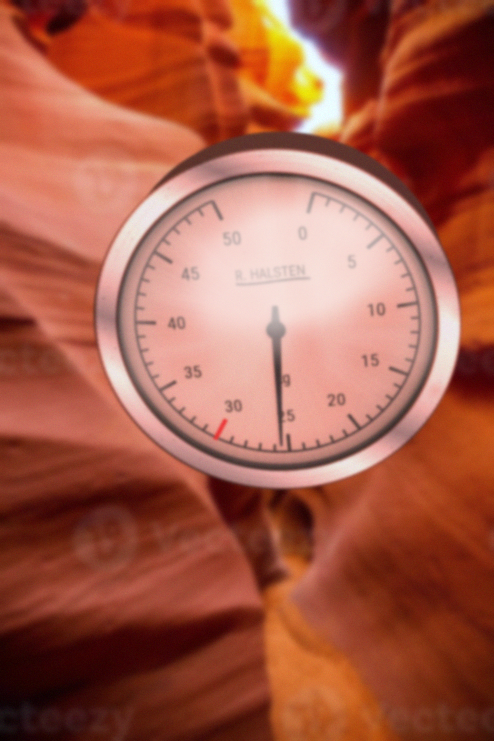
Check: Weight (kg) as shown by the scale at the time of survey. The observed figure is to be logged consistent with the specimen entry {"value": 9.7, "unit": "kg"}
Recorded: {"value": 25.5, "unit": "kg"}
